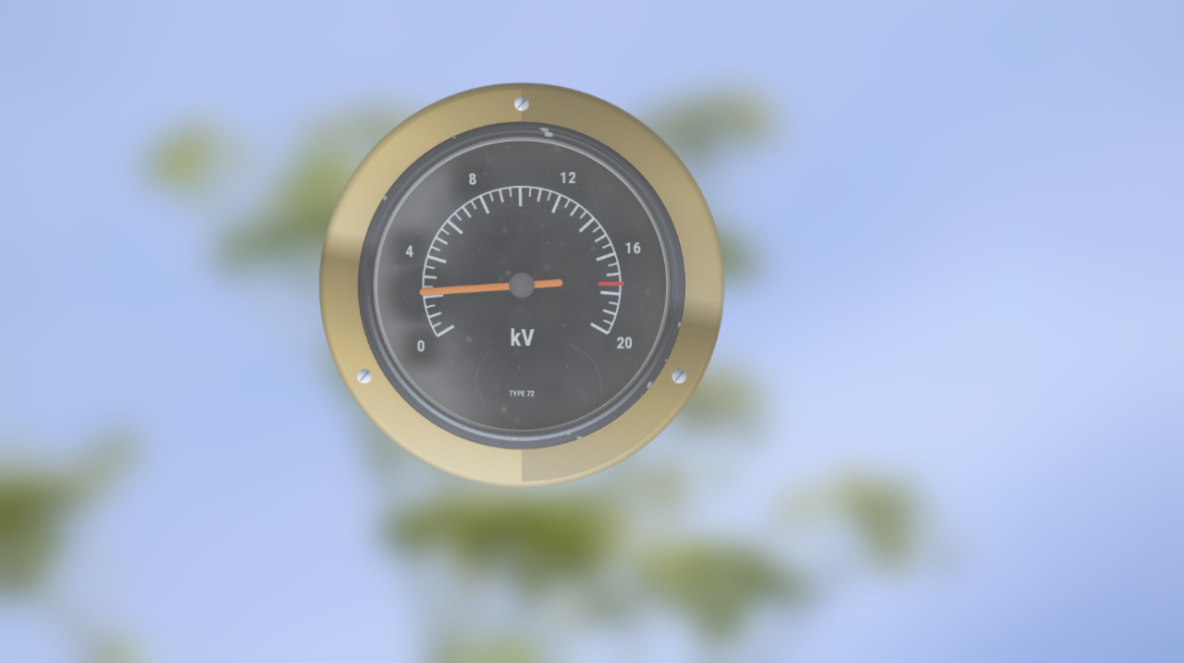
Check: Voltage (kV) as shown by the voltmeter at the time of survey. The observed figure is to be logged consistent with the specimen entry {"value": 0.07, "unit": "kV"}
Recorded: {"value": 2.25, "unit": "kV"}
